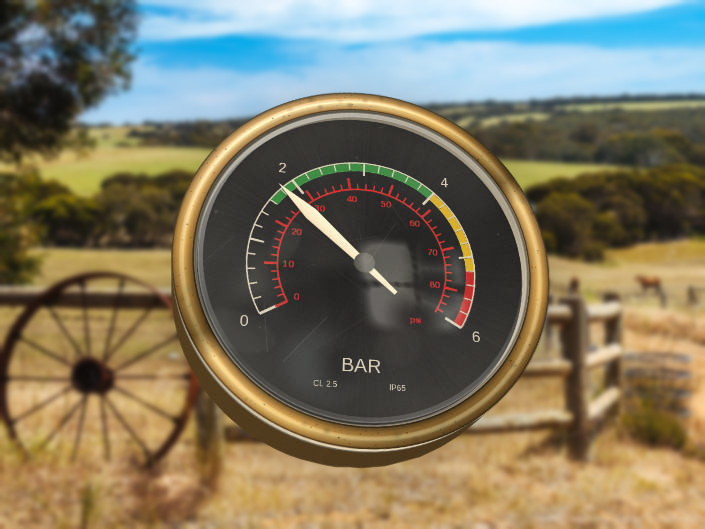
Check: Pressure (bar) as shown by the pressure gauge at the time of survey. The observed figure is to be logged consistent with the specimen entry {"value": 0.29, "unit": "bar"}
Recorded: {"value": 1.8, "unit": "bar"}
